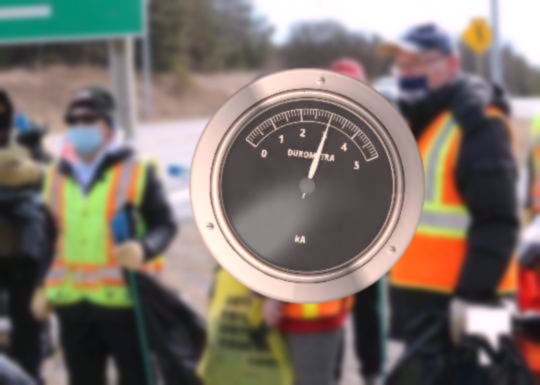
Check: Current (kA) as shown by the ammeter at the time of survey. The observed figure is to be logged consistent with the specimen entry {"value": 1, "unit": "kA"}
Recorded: {"value": 3, "unit": "kA"}
